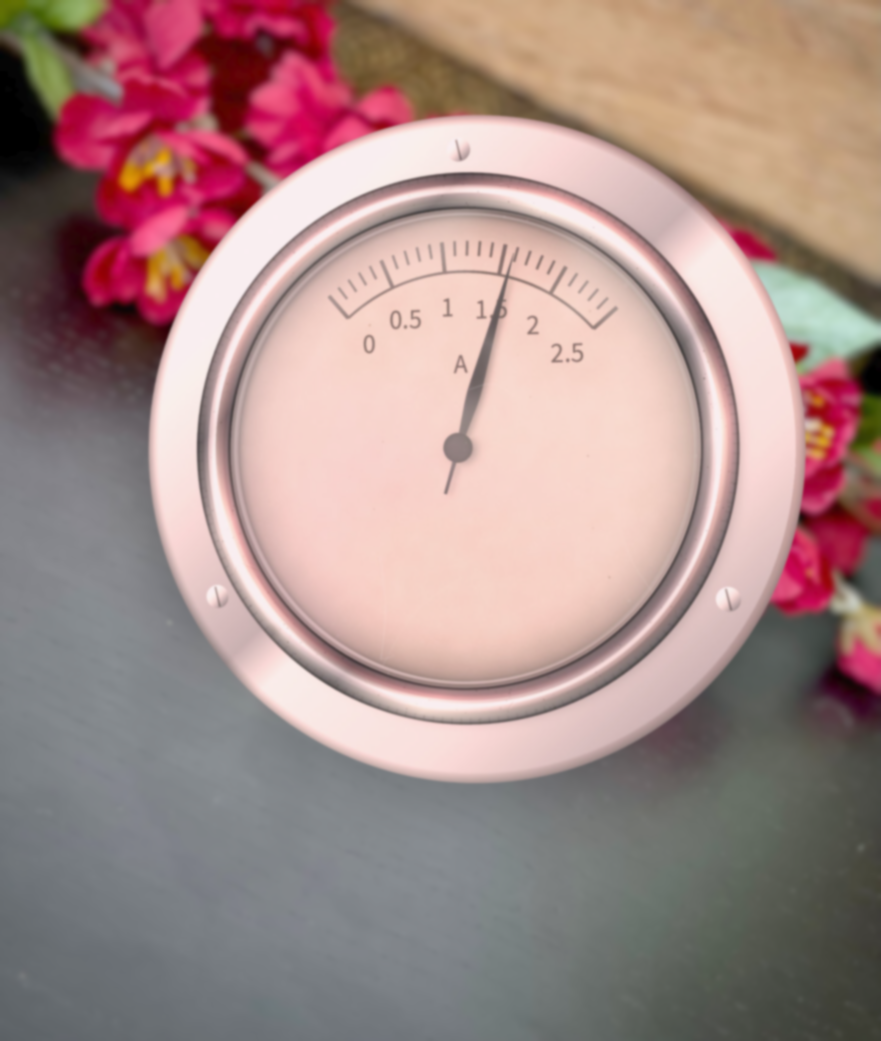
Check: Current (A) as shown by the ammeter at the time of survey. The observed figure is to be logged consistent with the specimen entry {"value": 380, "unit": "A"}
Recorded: {"value": 1.6, "unit": "A"}
